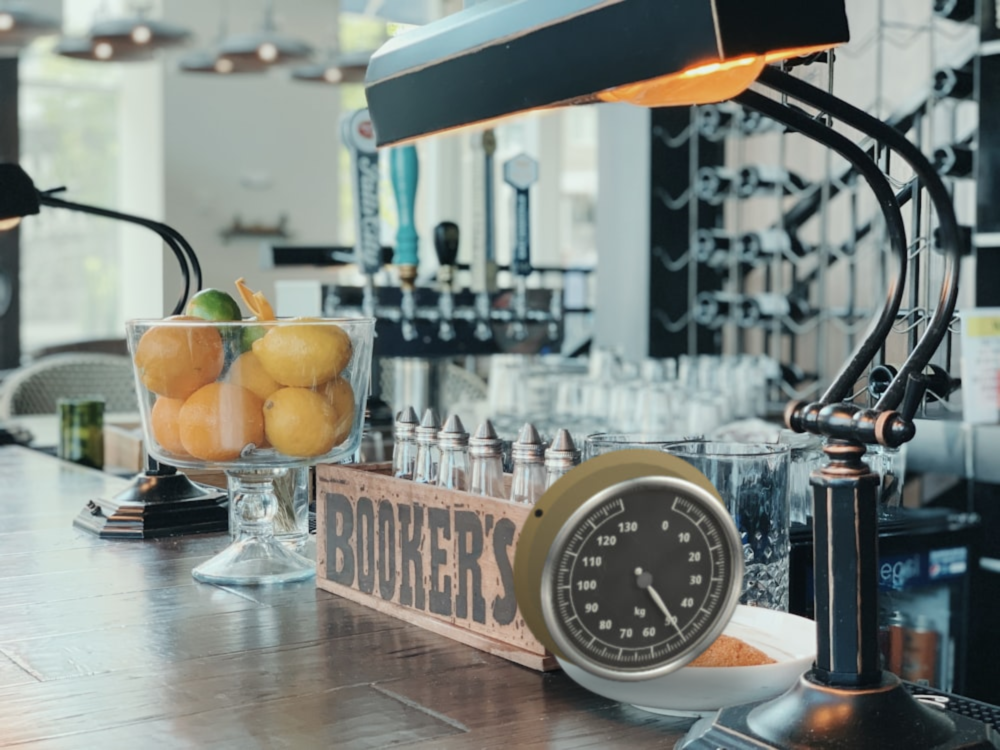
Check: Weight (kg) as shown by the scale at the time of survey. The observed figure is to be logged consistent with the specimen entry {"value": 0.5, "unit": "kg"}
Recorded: {"value": 50, "unit": "kg"}
